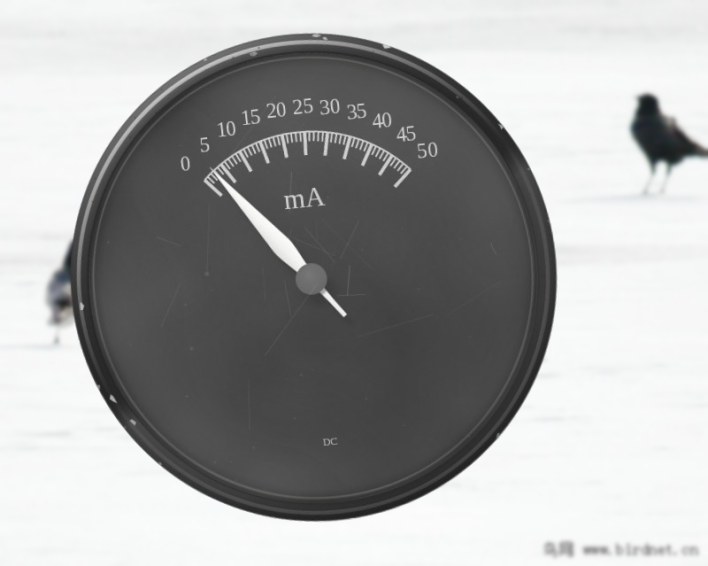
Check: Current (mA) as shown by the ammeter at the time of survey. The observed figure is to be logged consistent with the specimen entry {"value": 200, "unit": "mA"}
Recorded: {"value": 3, "unit": "mA"}
